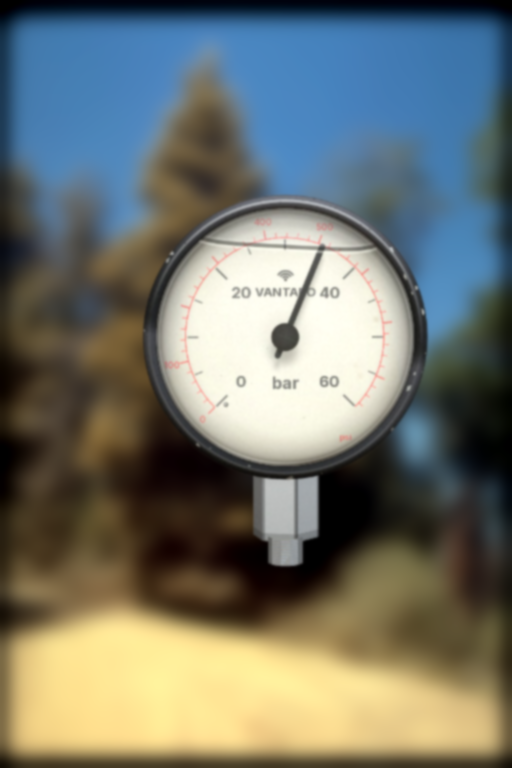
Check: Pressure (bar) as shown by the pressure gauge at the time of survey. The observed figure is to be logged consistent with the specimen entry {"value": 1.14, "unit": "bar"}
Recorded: {"value": 35, "unit": "bar"}
